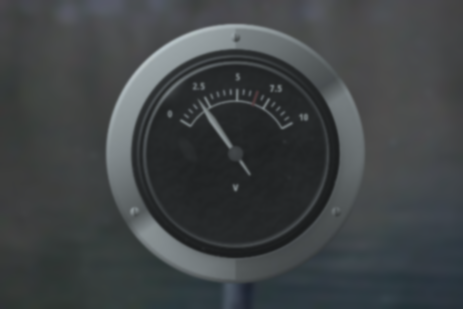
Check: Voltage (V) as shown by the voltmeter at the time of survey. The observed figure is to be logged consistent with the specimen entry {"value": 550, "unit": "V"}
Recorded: {"value": 2, "unit": "V"}
